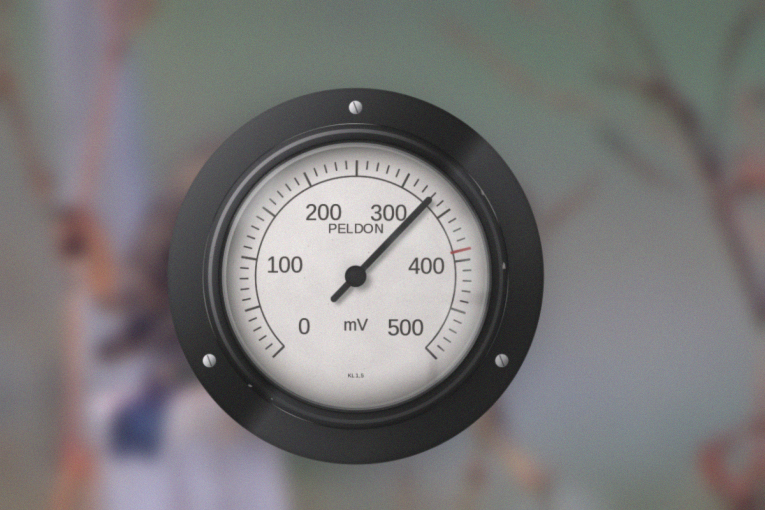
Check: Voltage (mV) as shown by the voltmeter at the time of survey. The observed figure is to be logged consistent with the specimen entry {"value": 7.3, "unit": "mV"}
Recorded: {"value": 330, "unit": "mV"}
